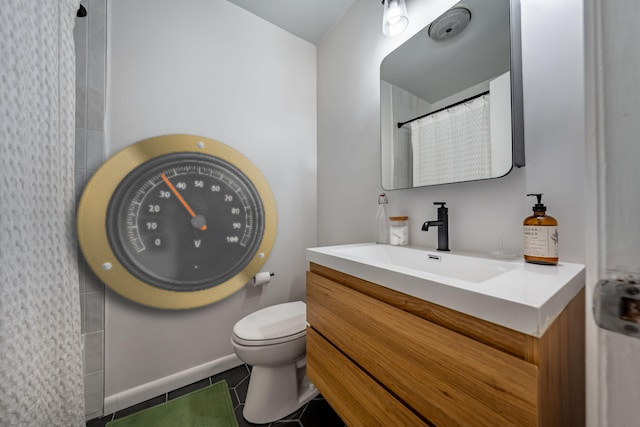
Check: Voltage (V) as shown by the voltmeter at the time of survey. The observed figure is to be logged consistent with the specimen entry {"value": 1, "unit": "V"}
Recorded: {"value": 35, "unit": "V"}
